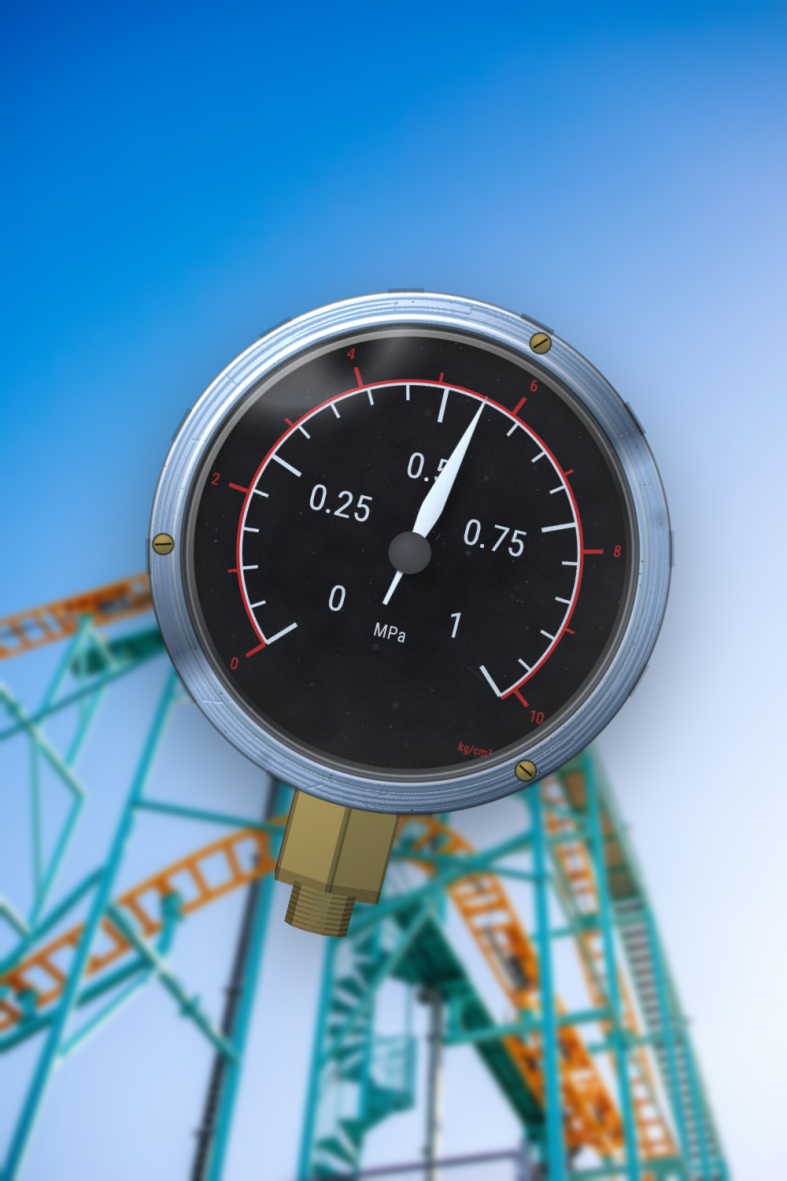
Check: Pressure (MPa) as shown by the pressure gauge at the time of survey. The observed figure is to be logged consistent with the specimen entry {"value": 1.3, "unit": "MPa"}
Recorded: {"value": 0.55, "unit": "MPa"}
